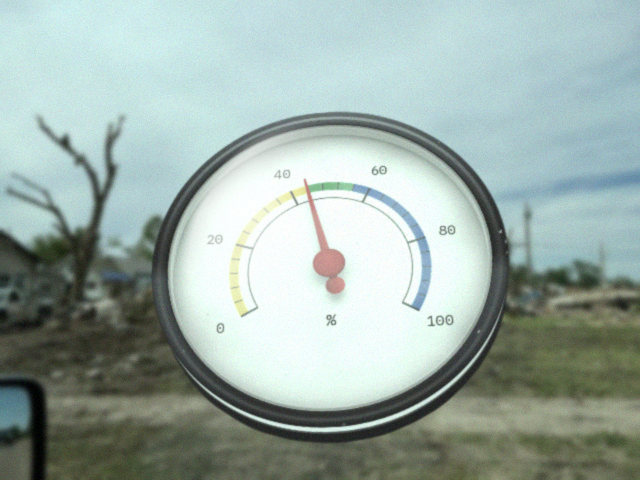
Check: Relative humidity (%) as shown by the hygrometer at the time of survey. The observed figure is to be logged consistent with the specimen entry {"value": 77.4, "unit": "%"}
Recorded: {"value": 44, "unit": "%"}
